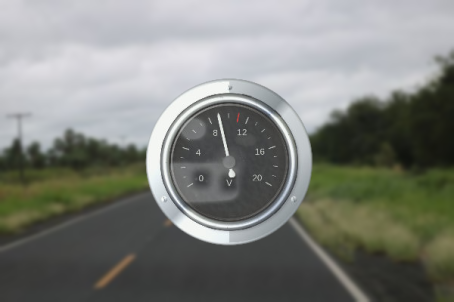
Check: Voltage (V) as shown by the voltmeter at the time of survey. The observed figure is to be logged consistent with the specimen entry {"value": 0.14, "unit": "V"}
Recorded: {"value": 9, "unit": "V"}
